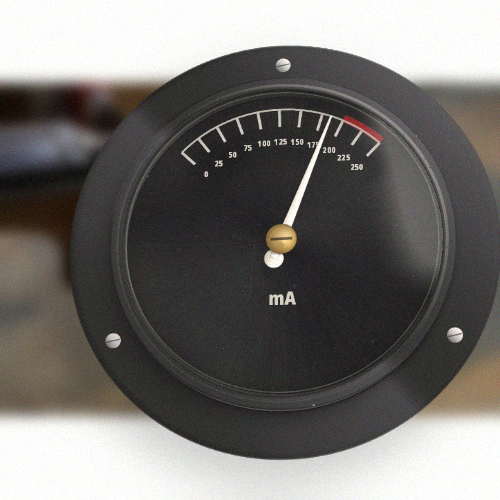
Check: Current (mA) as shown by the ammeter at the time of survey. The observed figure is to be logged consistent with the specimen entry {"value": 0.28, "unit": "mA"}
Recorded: {"value": 187.5, "unit": "mA"}
